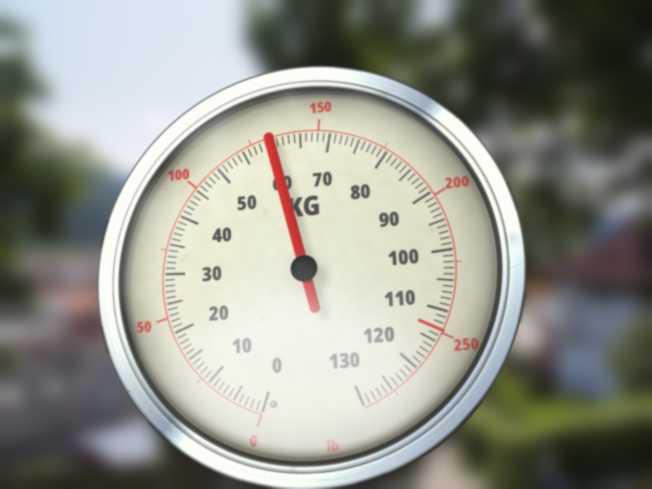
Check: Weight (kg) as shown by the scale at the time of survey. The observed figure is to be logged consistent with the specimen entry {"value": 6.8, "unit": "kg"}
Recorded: {"value": 60, "unit": "kg"}
